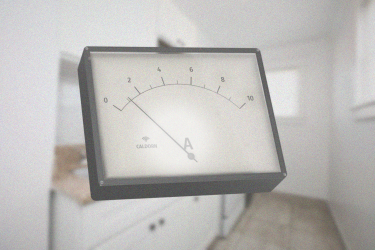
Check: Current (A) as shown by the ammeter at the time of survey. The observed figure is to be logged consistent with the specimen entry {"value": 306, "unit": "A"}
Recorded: {"value": 1, "unit": "A"}
